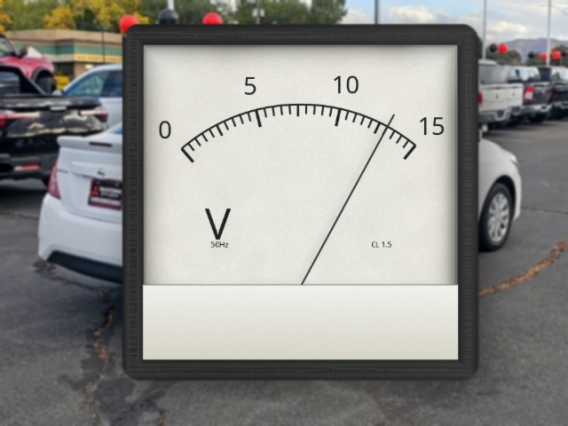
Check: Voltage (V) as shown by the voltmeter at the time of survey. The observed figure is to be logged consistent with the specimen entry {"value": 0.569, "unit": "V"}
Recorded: {"value": 13, "unit": "V"}
